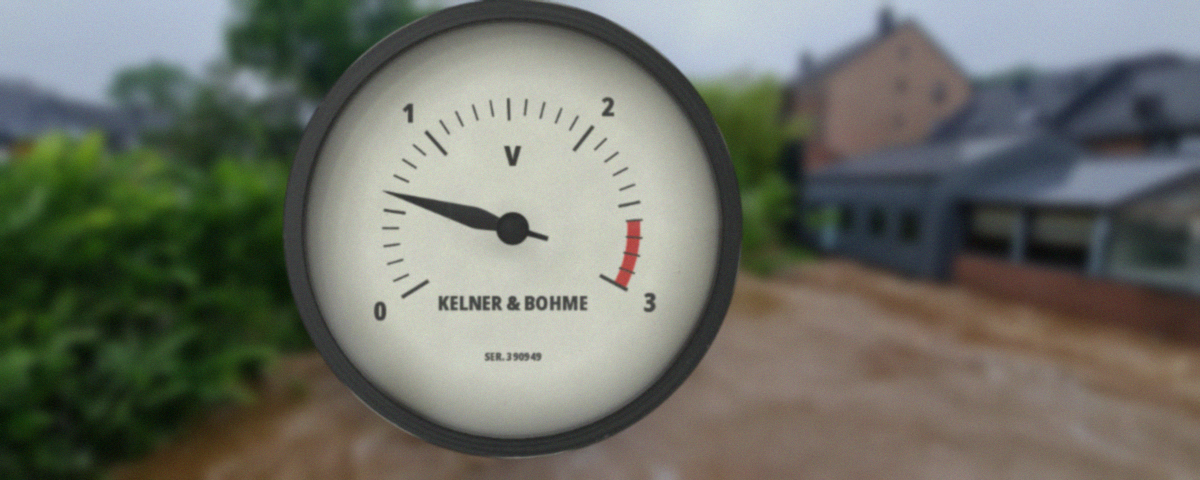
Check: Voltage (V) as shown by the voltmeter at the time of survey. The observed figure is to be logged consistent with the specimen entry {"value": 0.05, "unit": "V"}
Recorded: {"value": 0.6, "unit": "V"}
